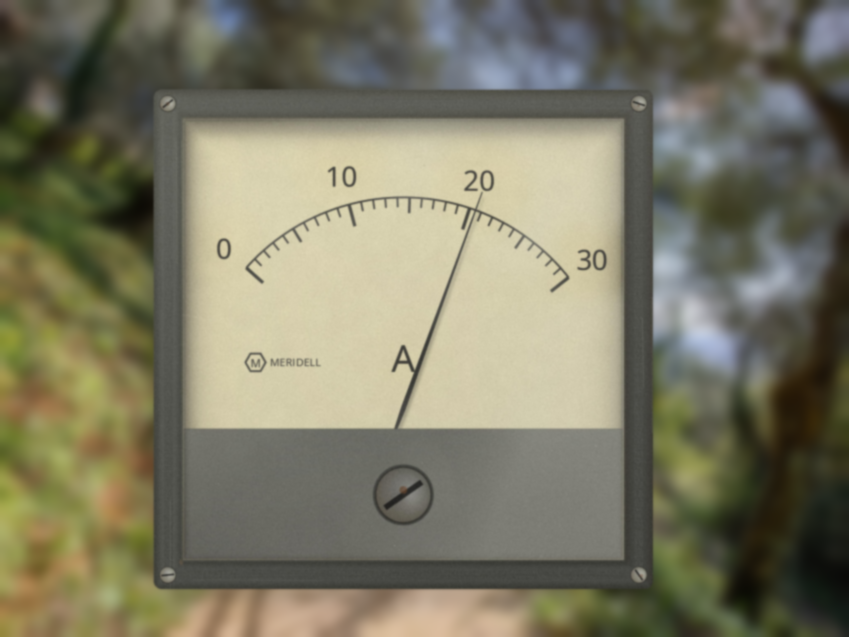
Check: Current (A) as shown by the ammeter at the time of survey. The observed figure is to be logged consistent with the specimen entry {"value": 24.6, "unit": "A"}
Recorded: {"value": 20.5, "unit": "A"}
